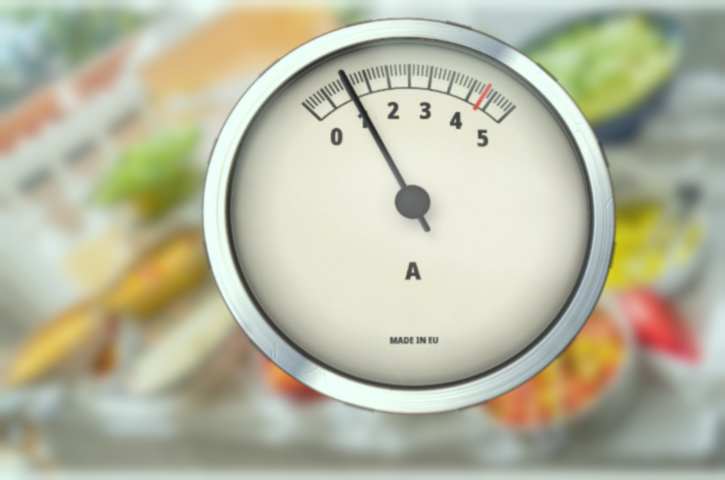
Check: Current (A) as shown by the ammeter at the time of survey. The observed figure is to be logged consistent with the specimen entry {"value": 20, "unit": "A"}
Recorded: {"value": 1, "unit": "A"}
